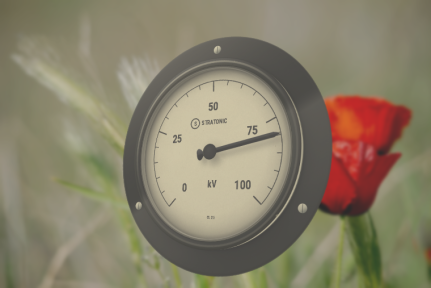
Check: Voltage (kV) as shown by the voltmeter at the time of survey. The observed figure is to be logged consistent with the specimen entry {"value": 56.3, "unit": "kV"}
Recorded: {"value": 80, "unit": "kV"}
